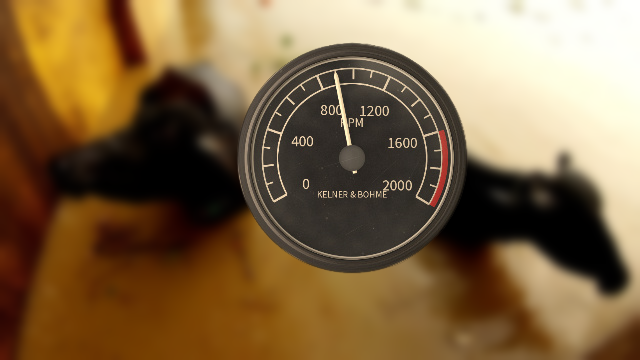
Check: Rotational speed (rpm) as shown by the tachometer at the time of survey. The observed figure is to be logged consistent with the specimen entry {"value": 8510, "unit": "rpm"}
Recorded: {"value": 900, "unit": "rpm"}
